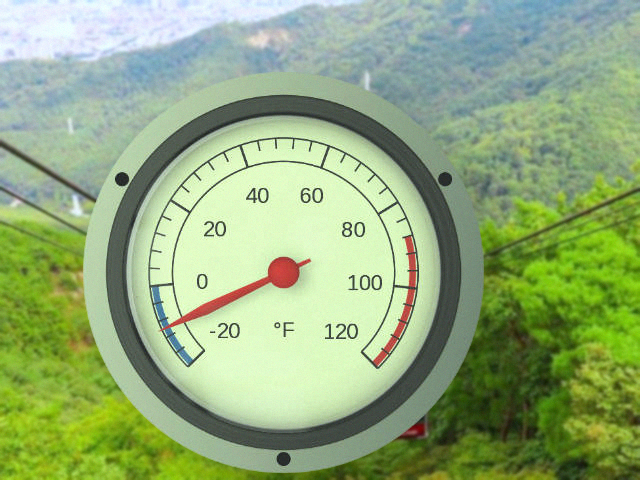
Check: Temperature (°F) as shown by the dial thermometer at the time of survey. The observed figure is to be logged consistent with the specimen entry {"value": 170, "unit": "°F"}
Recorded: {"value": -10, "unit": "°F"}
